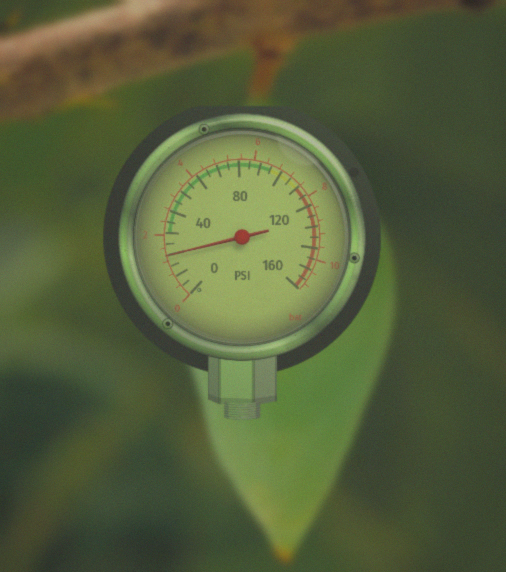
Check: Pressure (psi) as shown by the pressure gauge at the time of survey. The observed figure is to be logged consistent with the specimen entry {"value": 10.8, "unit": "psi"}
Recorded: {"value": 20, "unit": "psi"}
